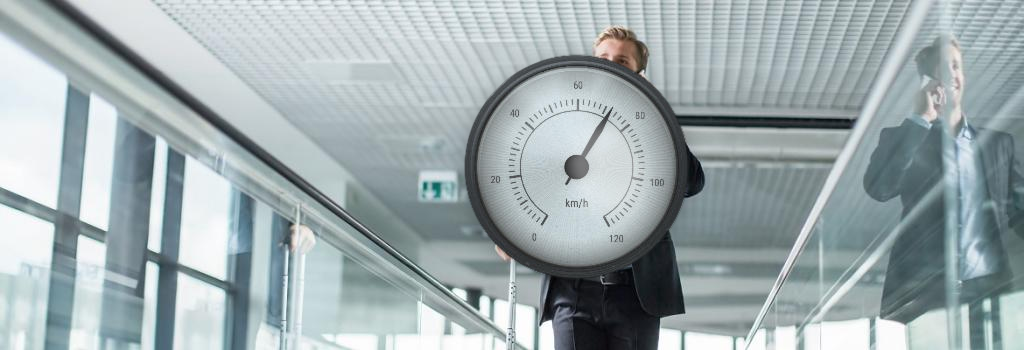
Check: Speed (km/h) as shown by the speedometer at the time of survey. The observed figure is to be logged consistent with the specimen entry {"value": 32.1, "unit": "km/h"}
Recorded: {"value": 72, "unit": "km/h"}
